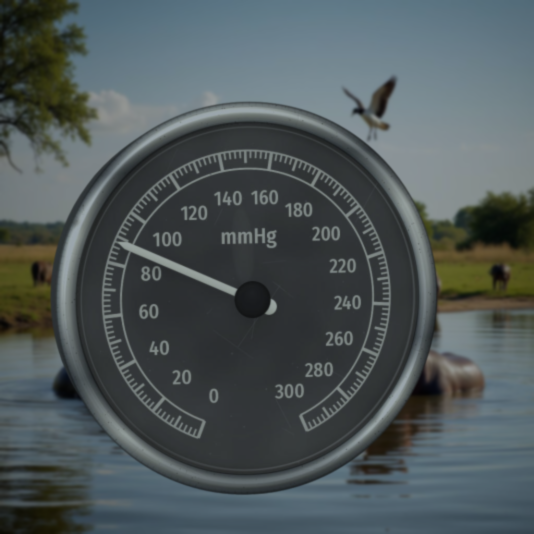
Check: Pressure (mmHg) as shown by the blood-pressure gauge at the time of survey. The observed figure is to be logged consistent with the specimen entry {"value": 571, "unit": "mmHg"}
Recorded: {"value": 88, "unit": "mmHg"}
